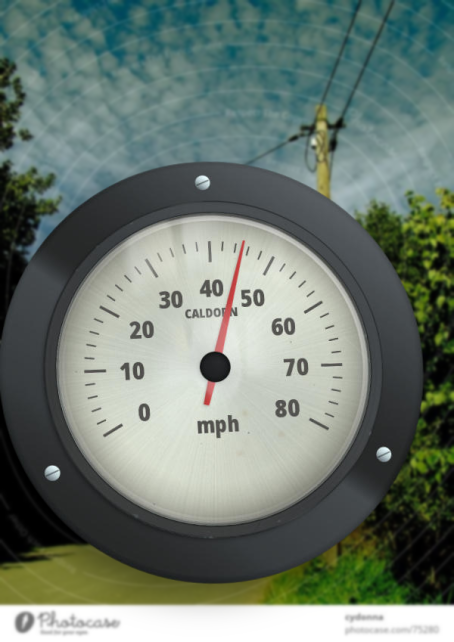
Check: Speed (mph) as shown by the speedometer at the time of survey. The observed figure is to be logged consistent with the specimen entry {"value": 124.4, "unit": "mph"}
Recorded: {"value": 45, "unit": "mph"}
